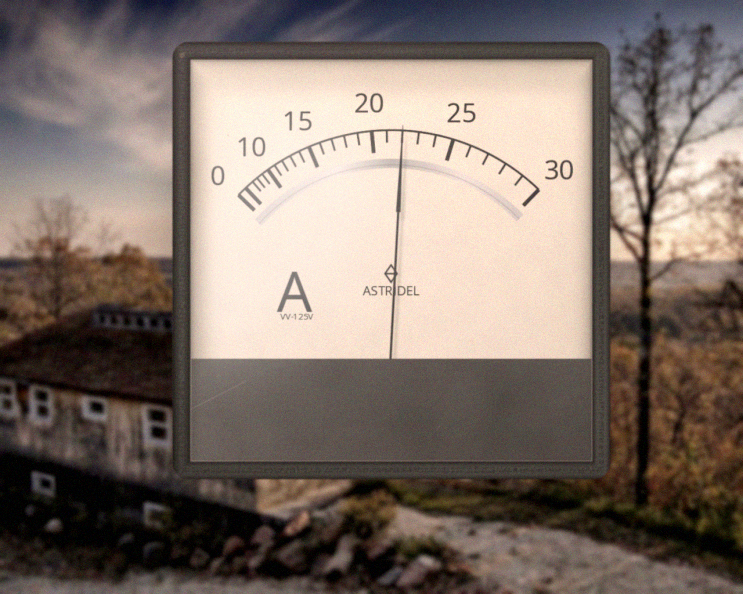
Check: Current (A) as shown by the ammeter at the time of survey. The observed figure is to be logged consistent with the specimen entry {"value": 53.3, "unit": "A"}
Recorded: {"value": 22, "unit": "A"}
